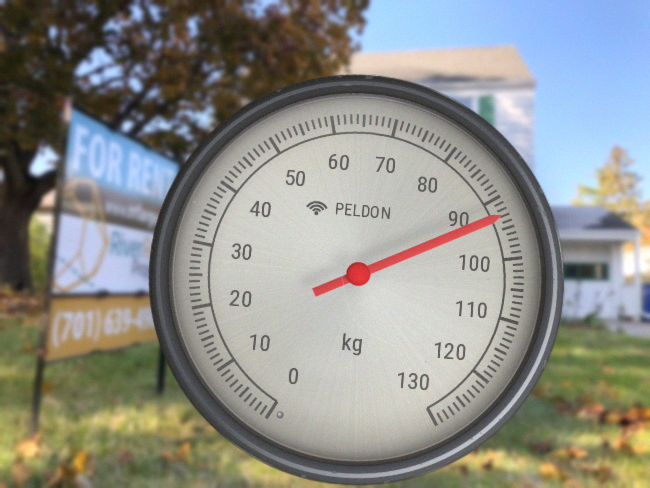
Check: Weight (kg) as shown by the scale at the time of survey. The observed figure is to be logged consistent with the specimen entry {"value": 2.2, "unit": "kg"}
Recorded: {"value": 93, "unit": "kg"}
